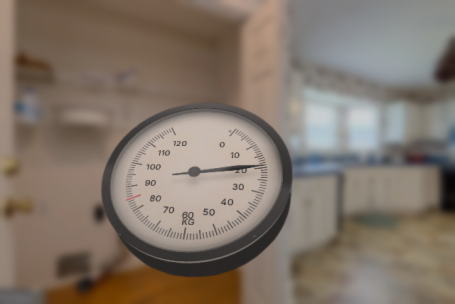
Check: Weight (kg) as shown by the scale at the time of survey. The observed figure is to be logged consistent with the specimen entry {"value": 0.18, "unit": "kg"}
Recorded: {"value": 20, "unit": "kg"}
